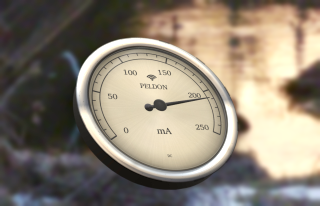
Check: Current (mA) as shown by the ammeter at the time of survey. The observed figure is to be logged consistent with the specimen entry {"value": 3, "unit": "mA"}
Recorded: {"value": 210, "unit": "mA"}
